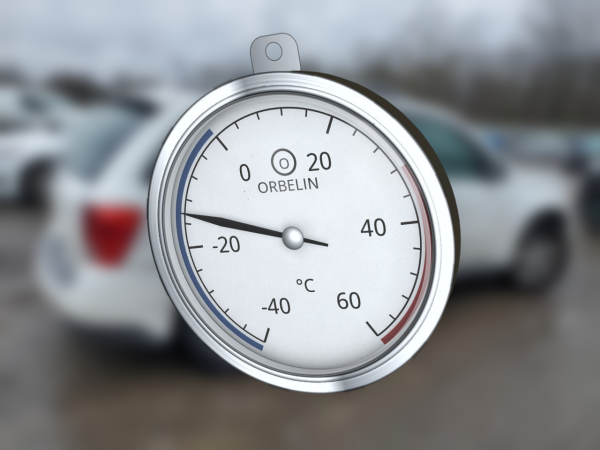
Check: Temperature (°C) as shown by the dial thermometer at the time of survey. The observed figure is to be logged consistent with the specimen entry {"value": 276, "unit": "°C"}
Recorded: {"value": -14, "unit": "°C"}
